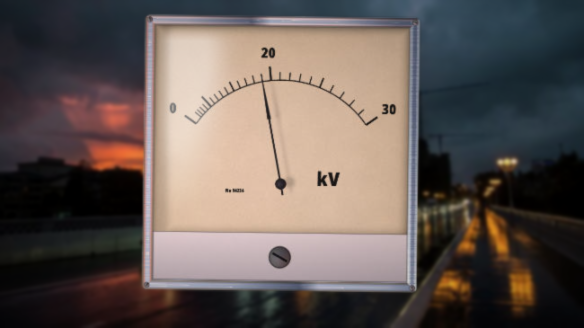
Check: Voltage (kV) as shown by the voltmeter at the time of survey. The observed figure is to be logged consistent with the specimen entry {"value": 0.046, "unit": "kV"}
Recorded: {"value": 19, "unit": "kV"}
